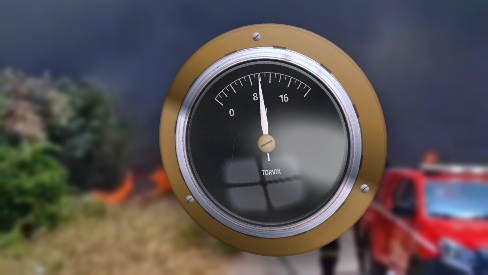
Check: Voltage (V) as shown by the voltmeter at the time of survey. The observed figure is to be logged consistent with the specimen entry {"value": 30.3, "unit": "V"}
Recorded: {"value": 10, "unit": "V"}
